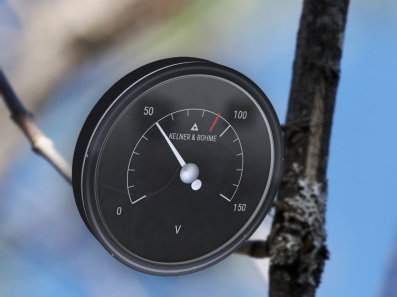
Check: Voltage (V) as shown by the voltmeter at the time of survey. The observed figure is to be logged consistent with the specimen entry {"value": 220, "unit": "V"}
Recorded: {"value": 50, "unit": "V"}
